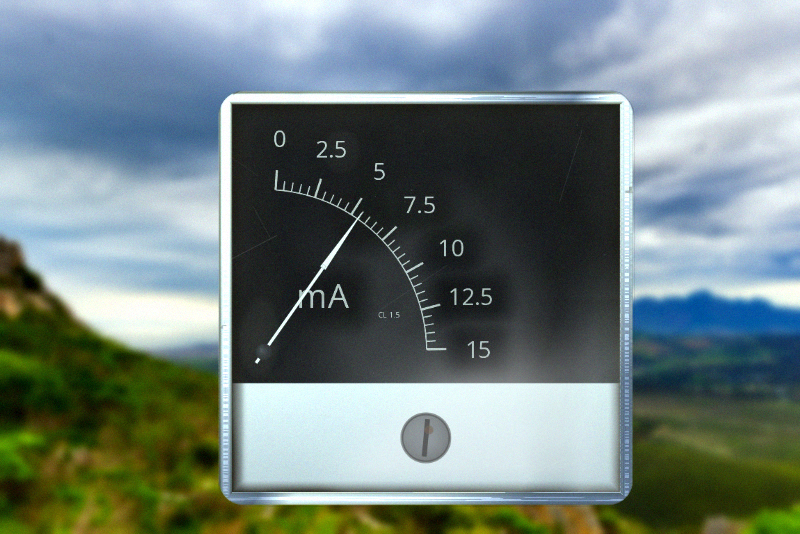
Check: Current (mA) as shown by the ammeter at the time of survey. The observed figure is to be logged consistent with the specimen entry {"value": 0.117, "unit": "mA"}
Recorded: {"value": 5.5, "unit": "mA"}
